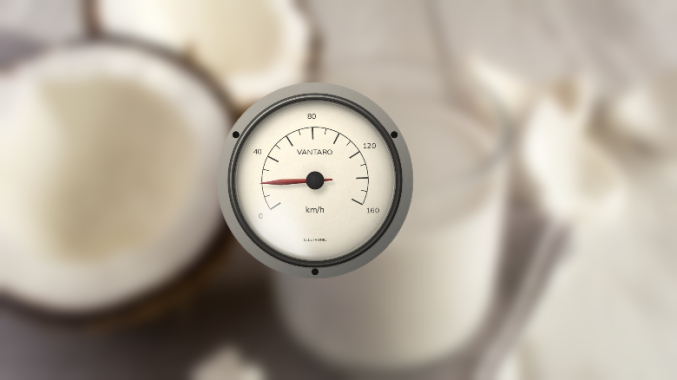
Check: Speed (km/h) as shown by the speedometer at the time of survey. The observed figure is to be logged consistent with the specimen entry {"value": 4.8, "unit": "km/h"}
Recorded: {"value": 20, "unit": "km/h"}
